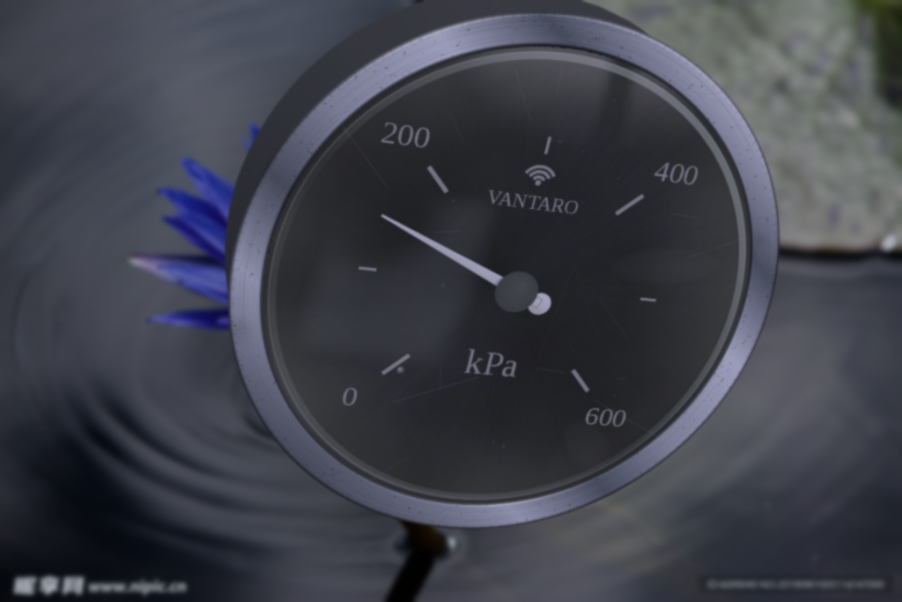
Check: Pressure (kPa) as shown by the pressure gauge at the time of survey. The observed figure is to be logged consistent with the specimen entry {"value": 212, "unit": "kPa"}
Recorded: {"value": 150, "unit": "kPa"}
